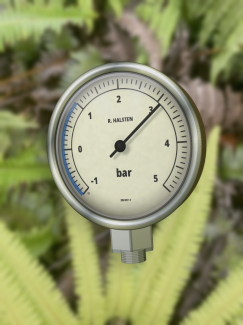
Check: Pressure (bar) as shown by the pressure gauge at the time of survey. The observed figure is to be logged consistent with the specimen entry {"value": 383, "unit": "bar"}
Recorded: {"value": 3.1, "unit": "bar"}
